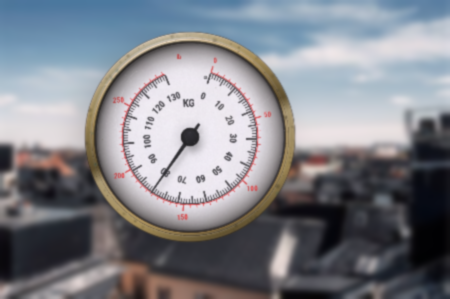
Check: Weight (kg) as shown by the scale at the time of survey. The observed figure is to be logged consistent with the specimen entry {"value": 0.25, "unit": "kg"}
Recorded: {"value": 80, "unit": "kg"}
